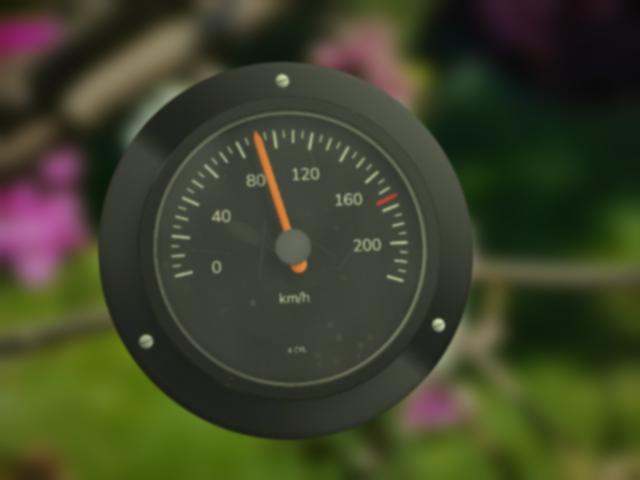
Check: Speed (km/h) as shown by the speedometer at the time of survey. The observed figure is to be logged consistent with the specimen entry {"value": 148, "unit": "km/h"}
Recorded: {"value": 90, "unit": "km/h"}
